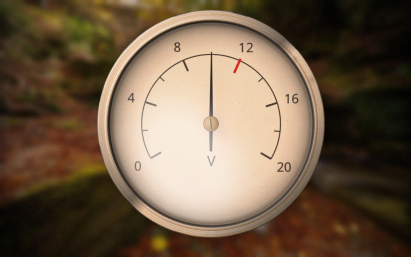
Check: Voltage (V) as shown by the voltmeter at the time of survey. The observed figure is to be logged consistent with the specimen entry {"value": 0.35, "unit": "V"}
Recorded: {"value": 10, "unit": "V"}
